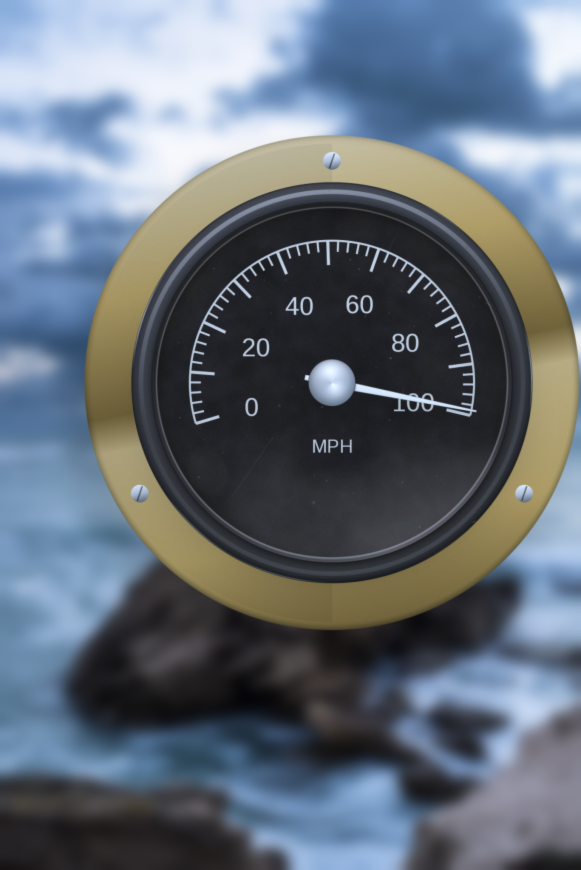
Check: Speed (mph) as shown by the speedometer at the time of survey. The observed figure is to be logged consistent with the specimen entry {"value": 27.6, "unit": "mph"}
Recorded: {"value": 99, "unit": "mph"}
